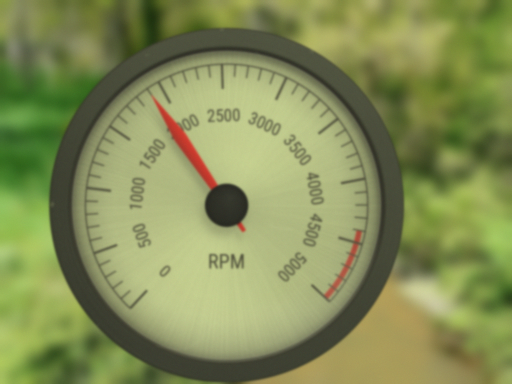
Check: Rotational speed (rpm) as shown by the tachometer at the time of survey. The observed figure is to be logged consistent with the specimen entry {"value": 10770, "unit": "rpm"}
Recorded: {"value": 1900, "unit": "rpm"}
